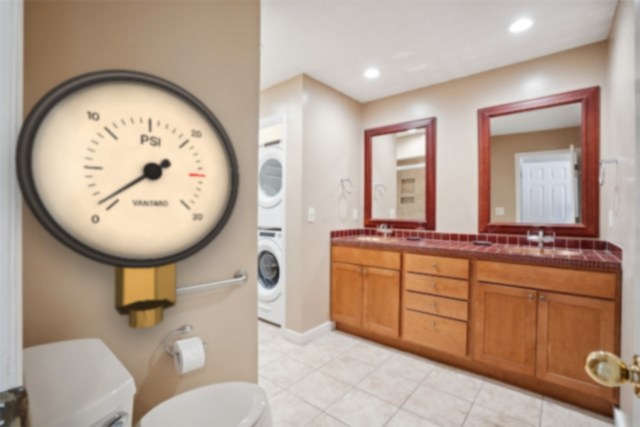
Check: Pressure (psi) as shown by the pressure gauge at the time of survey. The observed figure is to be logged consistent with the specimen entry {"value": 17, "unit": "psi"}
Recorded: {"value": 1, "unit": "psi"}
